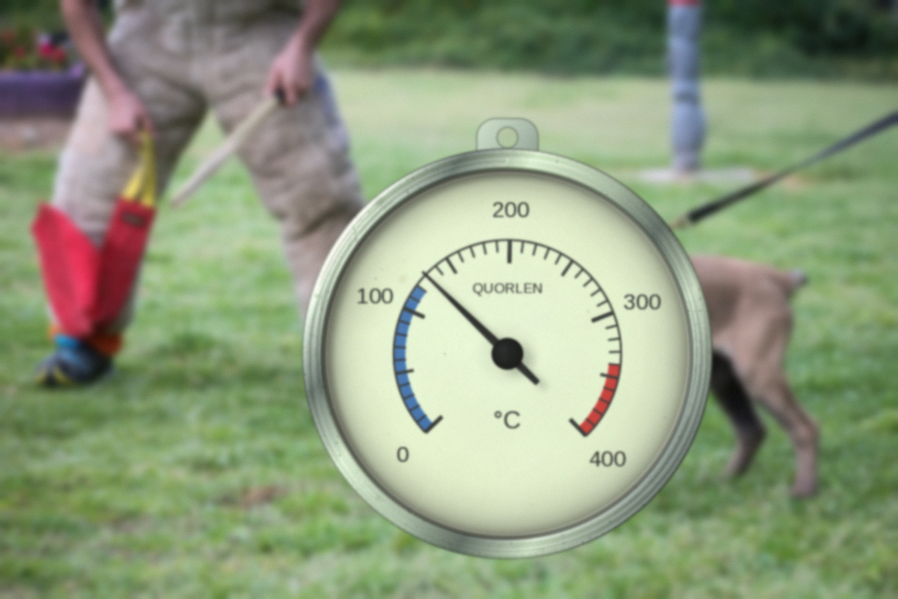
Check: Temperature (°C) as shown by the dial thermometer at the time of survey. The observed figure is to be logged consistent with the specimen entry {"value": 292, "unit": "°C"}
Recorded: {"value": 130, "unit": "°C"}
